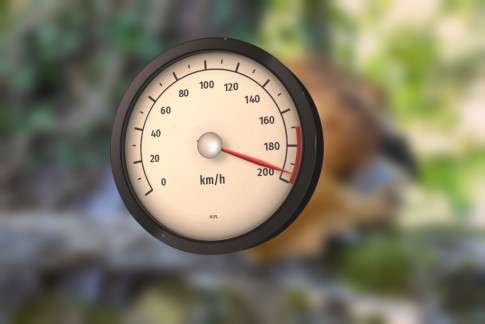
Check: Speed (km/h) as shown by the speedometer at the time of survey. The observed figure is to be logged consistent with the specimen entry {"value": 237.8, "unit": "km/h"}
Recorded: {"value": 195, "unit": "km/h"}
